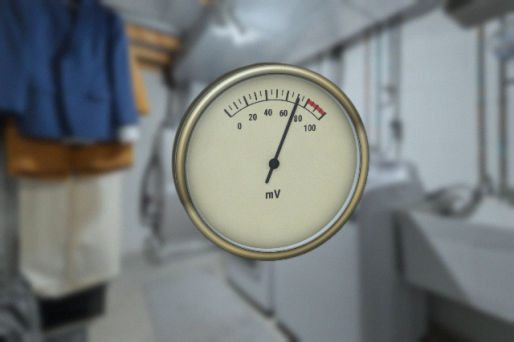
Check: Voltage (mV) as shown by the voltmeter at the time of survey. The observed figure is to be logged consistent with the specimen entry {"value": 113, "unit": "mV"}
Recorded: {"value": 70, "unit": "mV"}
